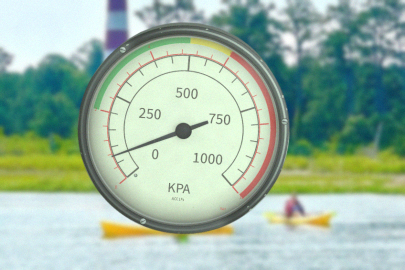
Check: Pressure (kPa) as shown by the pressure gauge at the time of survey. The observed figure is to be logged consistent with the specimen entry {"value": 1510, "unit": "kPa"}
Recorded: {"value": 75, "unit": "kPa"}
